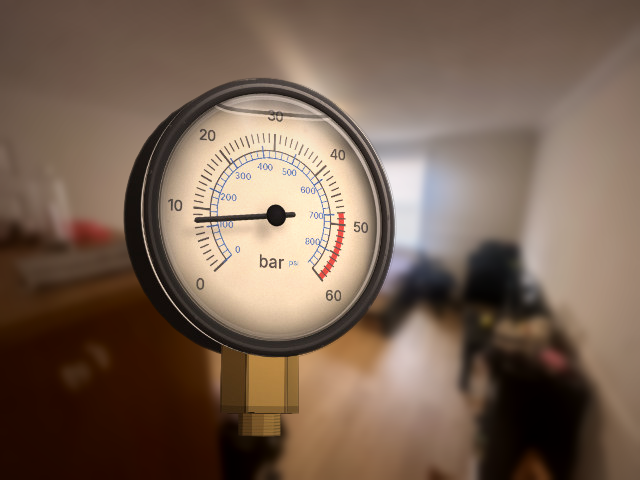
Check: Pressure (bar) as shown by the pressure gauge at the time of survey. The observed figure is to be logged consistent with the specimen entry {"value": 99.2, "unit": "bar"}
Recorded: {"value": 8, "unit": "bar"}
